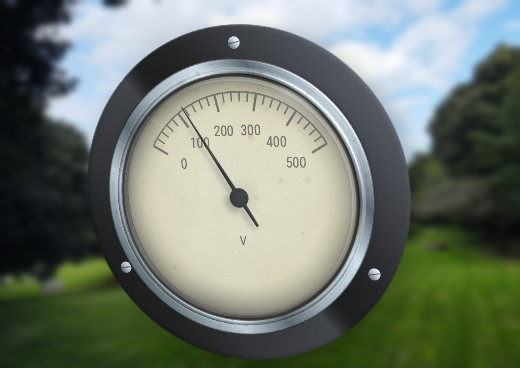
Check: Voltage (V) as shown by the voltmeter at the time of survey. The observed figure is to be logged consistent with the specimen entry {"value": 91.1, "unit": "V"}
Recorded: {"value": 120, "unit": "V"}
